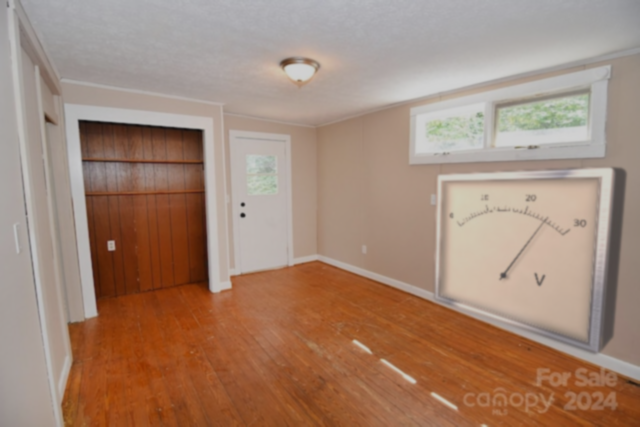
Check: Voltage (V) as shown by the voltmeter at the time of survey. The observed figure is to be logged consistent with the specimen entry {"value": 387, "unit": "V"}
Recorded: {"value": 25, "unit": "V"}
